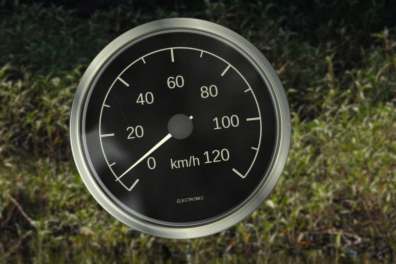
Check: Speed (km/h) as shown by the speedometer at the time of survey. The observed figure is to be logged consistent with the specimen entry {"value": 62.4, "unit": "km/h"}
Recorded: {"value": 5, "unit": "km/h"}
